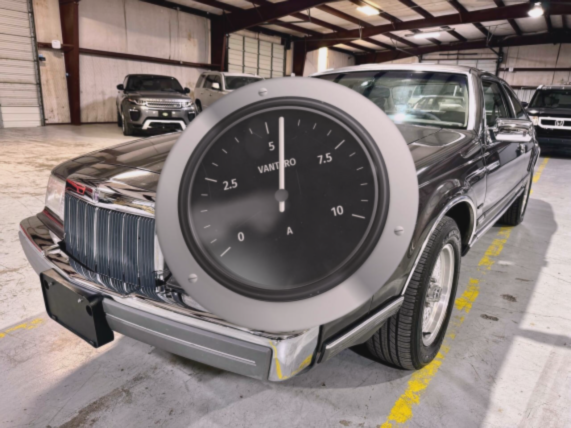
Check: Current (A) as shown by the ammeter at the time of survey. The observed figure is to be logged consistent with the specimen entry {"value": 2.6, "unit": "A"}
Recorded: {"value": 5.5, "unit": "A"}
